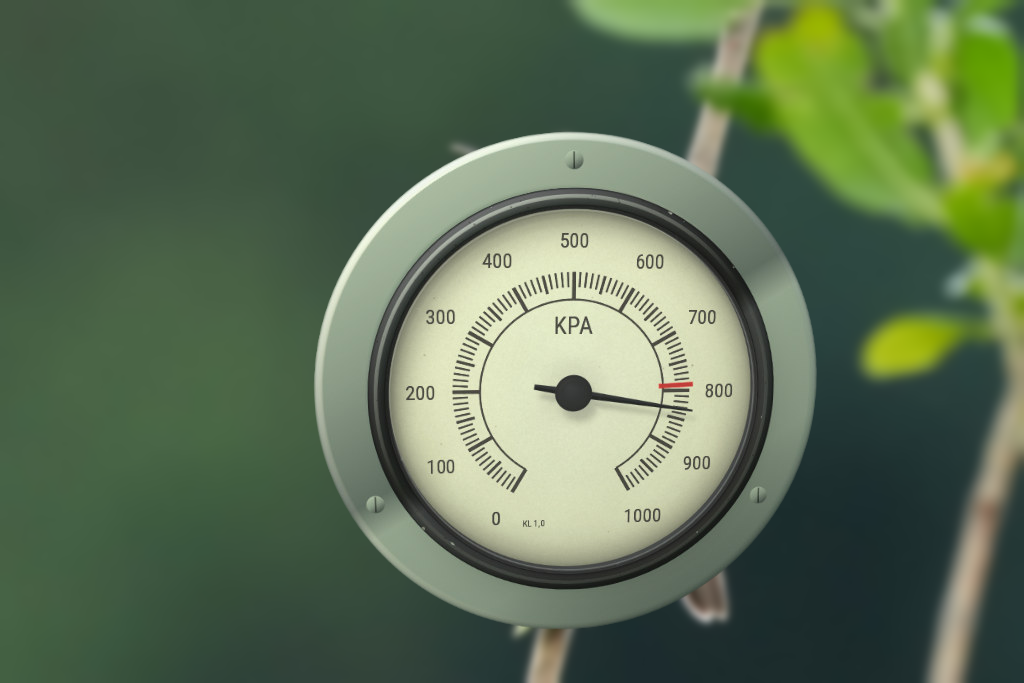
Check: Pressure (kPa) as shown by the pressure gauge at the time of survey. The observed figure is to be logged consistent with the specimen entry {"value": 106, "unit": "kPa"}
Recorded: {"value": 830, "unit": "kPa"}
